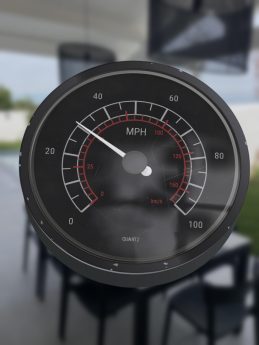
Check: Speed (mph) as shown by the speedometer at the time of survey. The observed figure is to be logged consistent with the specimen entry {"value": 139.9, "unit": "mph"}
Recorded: {"value": 30, "unit": "mph"}
